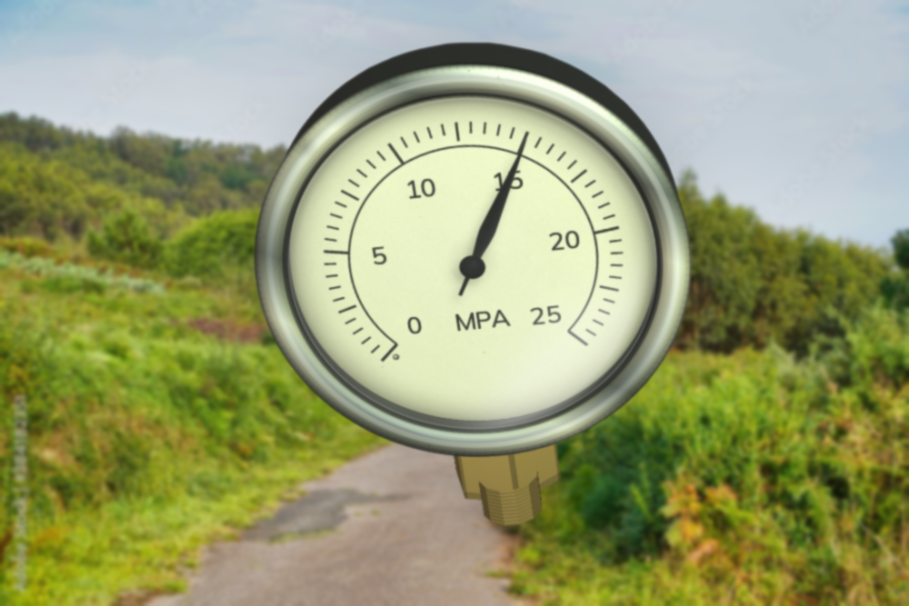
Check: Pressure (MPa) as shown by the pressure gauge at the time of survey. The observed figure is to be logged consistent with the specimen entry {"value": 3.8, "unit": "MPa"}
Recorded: {"value": 15, "unit": "MPa"}
